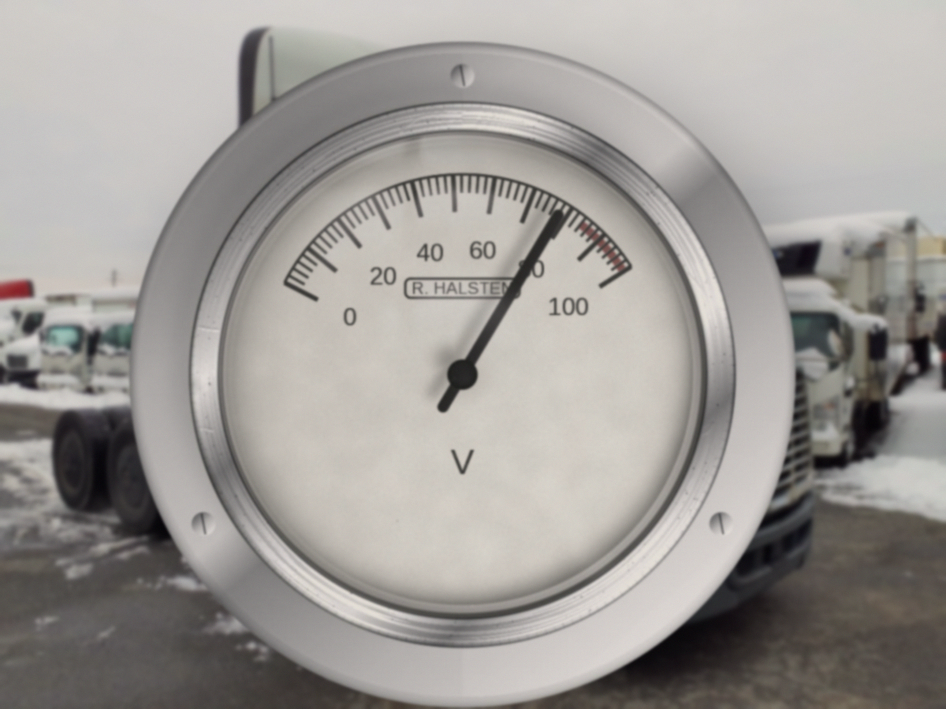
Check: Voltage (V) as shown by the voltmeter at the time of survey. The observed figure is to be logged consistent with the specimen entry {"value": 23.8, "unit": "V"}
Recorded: {"value": 78, "unit": "V"}
